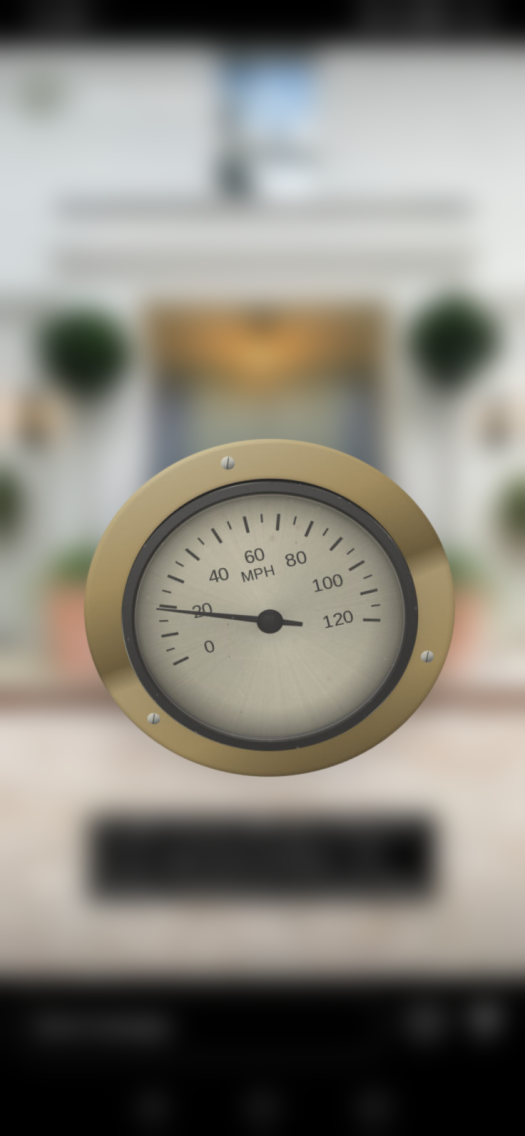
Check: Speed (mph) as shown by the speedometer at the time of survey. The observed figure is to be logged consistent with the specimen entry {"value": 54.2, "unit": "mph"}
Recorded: {"value": 20, "unit": "mph"}
